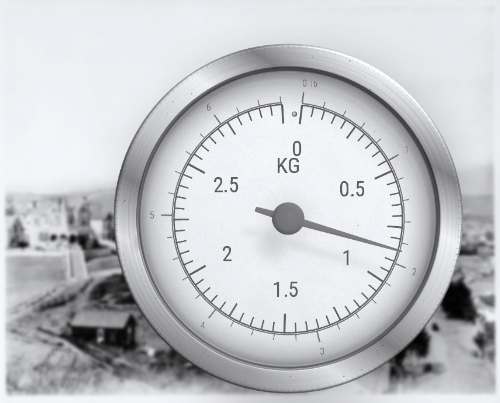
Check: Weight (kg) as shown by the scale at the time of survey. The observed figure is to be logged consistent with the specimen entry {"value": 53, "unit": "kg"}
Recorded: {"value": 0.85, "unit": "kg"}
